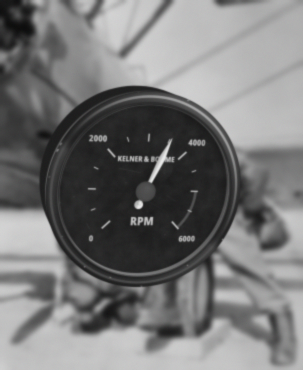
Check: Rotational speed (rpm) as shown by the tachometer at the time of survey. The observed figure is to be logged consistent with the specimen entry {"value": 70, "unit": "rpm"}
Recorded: {"value": 3500, "unit": "rpm"}
